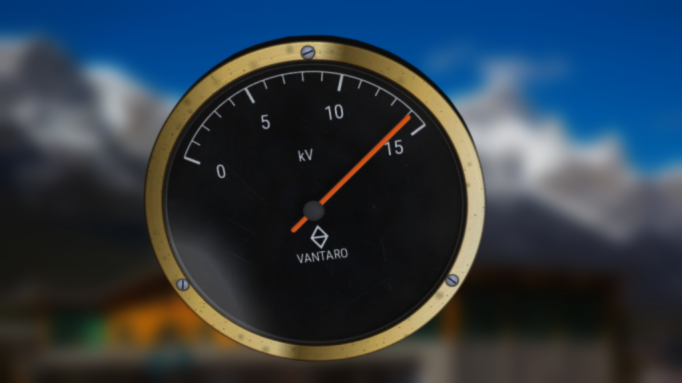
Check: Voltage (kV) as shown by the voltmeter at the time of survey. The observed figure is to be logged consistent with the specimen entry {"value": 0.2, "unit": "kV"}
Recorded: {"value": 14, "unit": "kV"}
